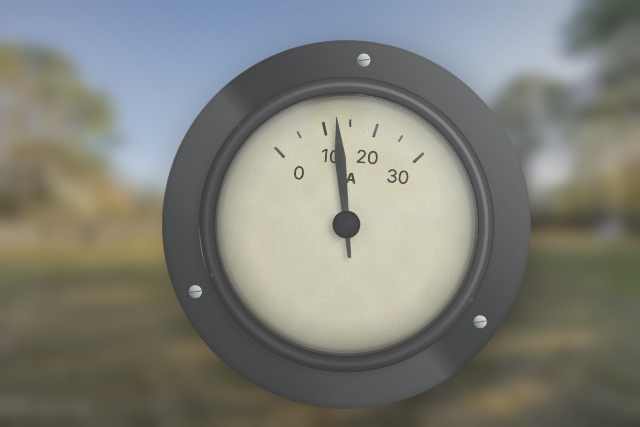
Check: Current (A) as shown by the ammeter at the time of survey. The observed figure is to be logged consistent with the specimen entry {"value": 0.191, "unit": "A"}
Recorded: {"value": 12.5, "unit": "A"}
